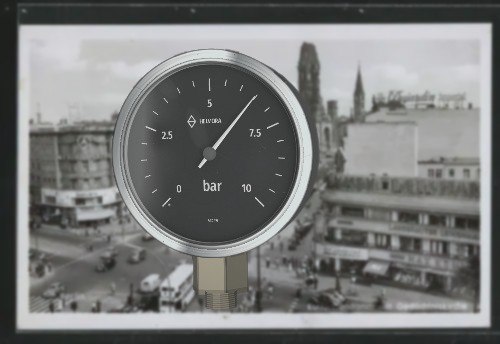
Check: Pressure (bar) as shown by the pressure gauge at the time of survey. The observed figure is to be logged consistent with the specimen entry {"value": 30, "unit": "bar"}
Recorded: {"value": 6.5, "unit": "bar"}
